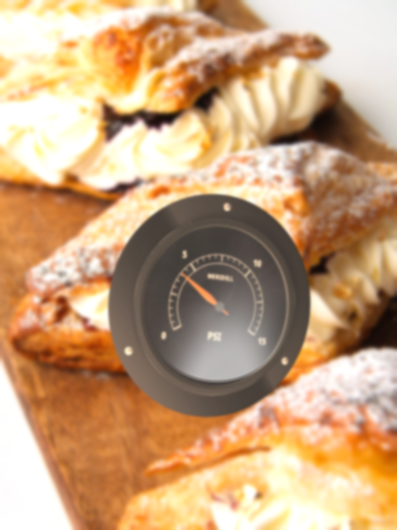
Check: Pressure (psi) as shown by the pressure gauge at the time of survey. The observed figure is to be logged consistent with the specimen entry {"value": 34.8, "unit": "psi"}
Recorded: {"value": 4, "unit": "psi"}
